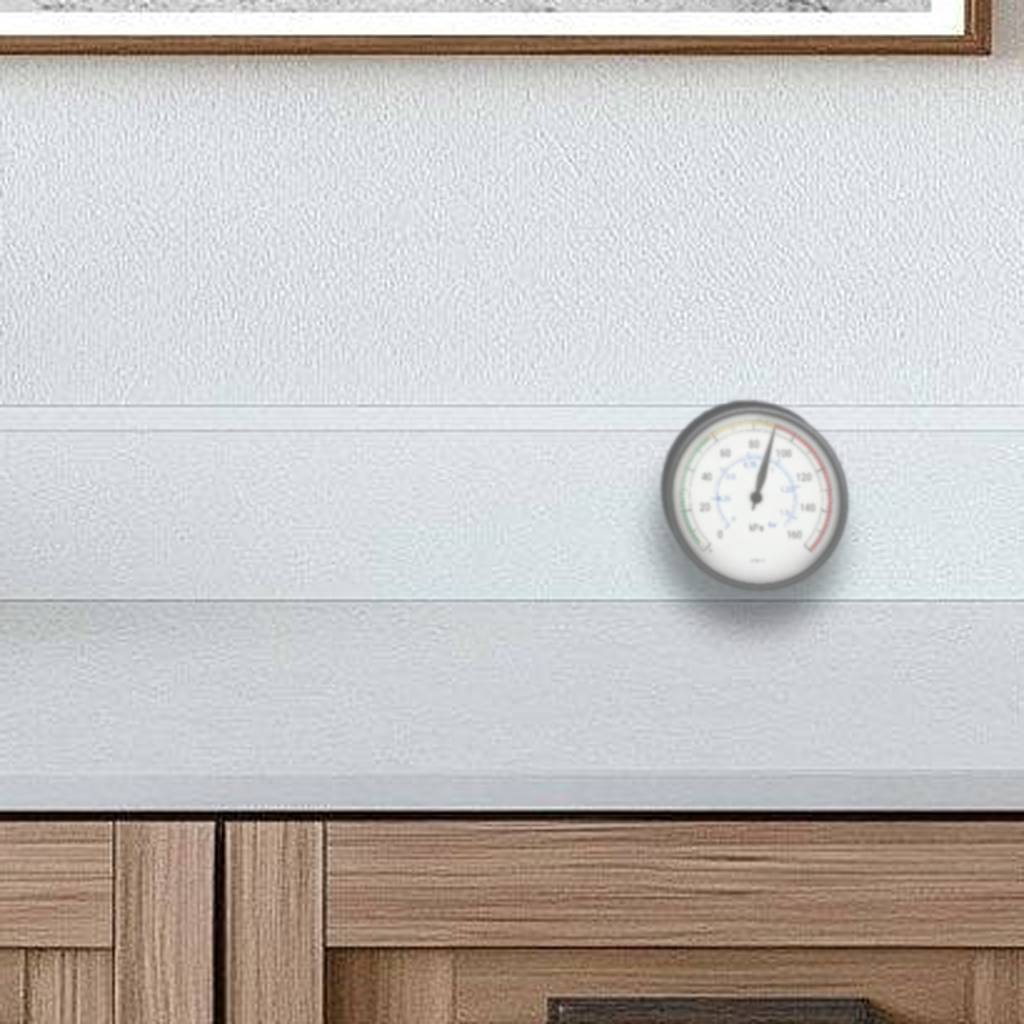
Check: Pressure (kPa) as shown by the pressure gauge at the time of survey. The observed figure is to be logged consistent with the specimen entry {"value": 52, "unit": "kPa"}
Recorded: {"value": 90, "unit": "kPa"}
